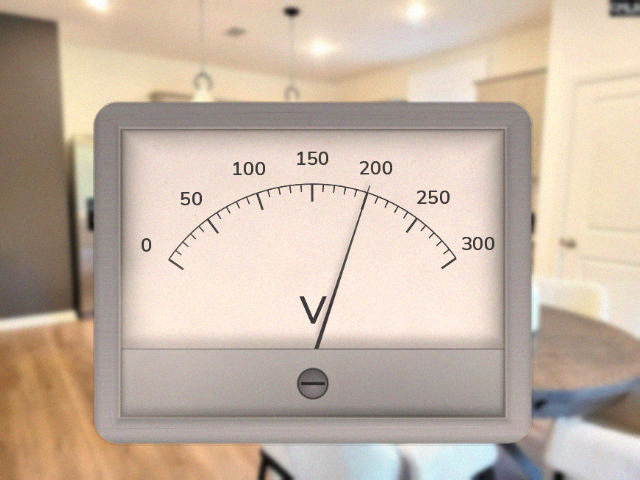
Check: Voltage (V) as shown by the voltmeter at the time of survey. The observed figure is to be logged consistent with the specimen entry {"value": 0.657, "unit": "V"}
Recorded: {"value": 200, "unit": "V"}
